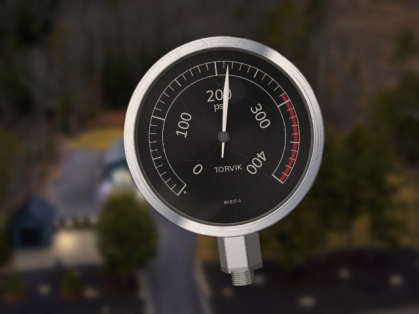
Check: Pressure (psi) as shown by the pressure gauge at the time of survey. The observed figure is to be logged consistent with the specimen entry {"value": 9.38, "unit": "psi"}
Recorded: {"value": 215, "unit": "psi"}
